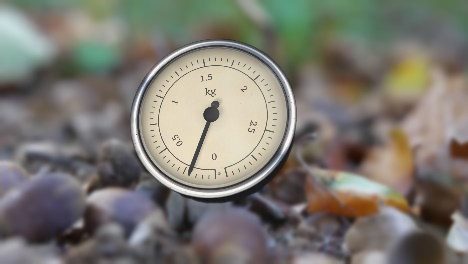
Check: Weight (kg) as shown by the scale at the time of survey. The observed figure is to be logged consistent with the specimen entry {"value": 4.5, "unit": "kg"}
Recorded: {"value": 0.2, "unit": "kg"}
